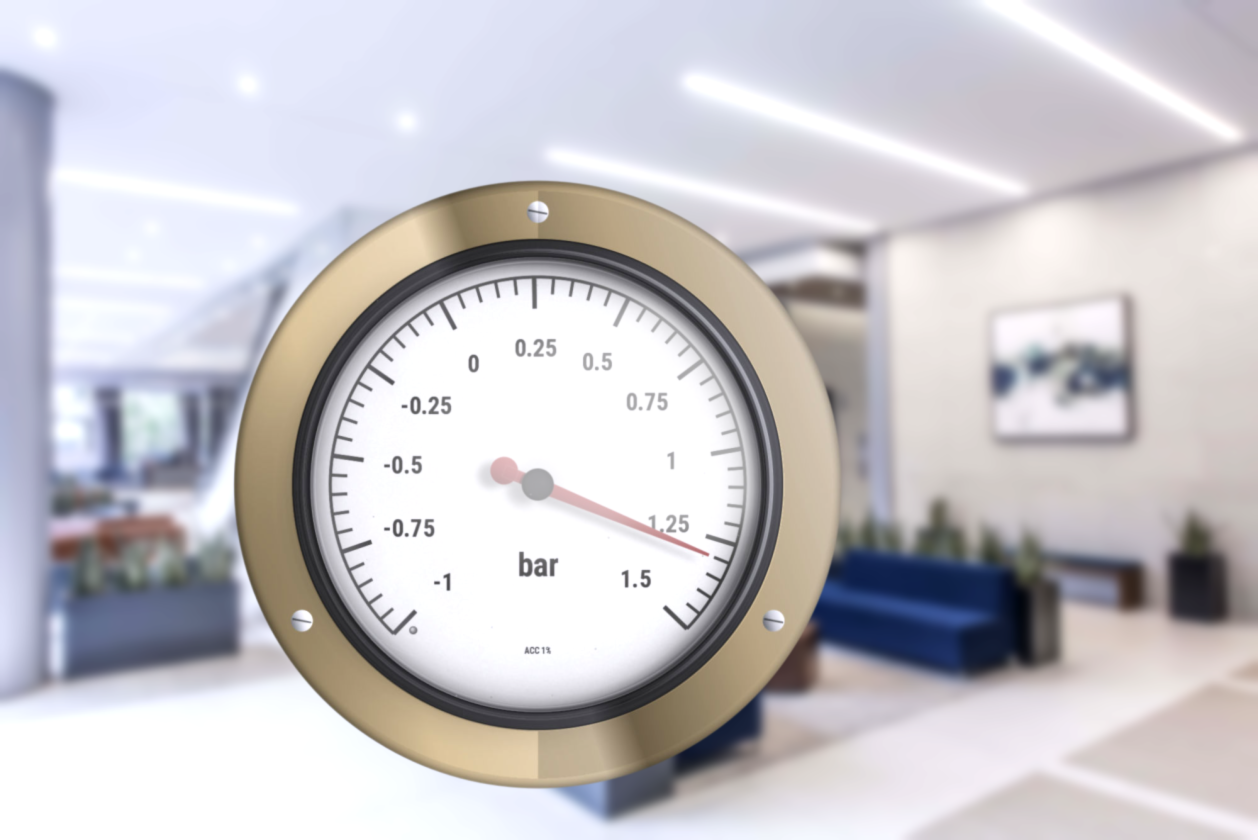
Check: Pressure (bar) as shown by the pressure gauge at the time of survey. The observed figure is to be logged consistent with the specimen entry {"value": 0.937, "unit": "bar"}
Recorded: {"value": 1.3, "unit": "bar"}
